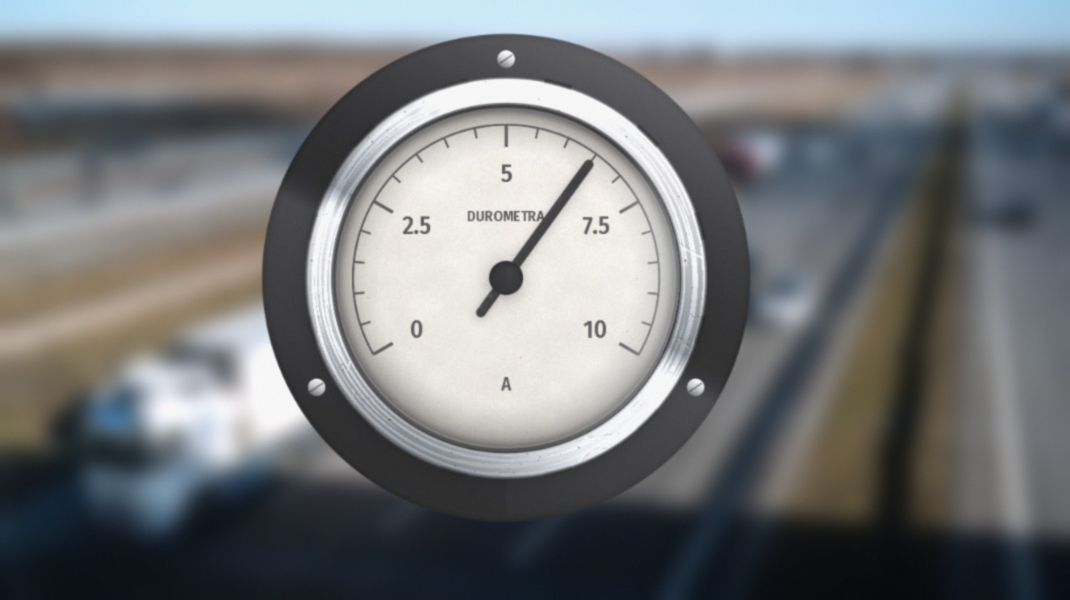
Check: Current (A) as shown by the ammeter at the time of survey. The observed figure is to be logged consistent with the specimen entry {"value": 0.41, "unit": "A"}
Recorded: {"value": 6.5, "unit": "A"}
